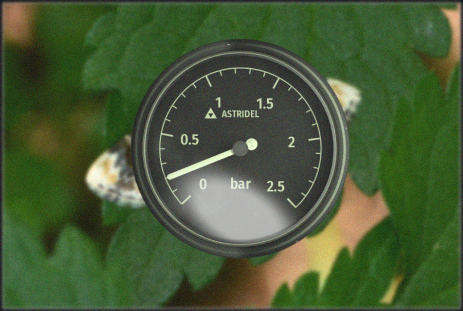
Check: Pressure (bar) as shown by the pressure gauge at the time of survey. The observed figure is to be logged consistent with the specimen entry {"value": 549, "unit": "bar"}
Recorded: {"value": 0.2, "unit": "bar"}
